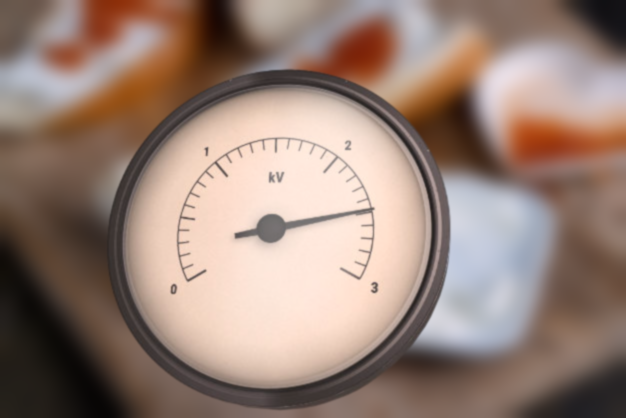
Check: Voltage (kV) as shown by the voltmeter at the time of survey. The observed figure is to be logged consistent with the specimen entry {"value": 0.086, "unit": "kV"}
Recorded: {"value": 2.5, "unit": "kV"}
